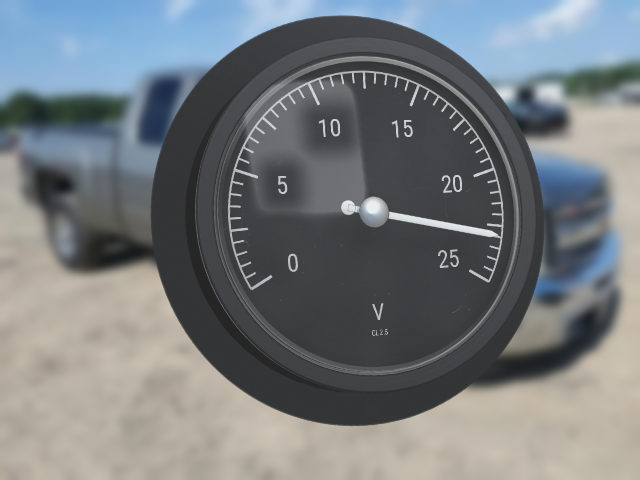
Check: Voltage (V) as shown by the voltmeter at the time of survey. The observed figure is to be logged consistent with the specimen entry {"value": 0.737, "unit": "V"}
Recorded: {"value": 23, "unit": "V"}
